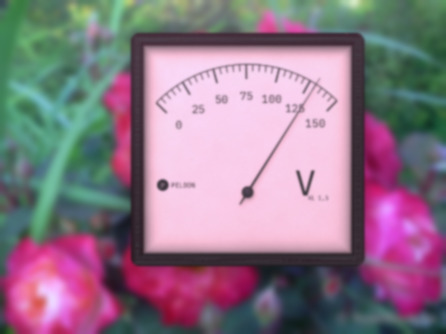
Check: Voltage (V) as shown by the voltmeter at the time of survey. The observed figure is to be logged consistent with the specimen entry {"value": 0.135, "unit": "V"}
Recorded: {"value": 130, "unit": "V"}
